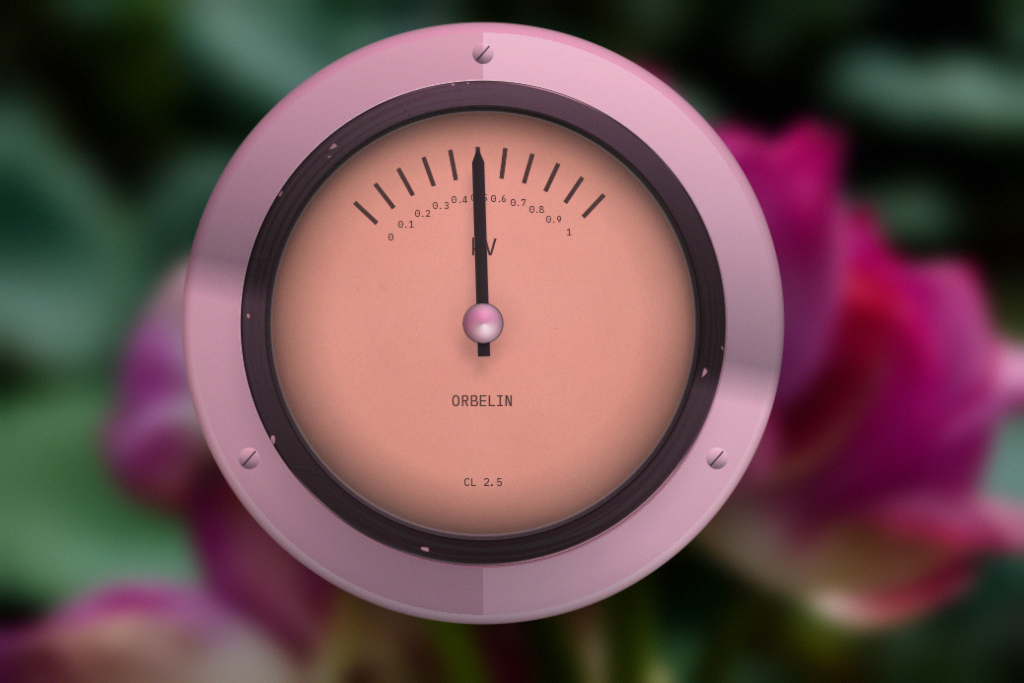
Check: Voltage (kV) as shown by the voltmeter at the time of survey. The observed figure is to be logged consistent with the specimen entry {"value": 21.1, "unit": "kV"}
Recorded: {"value": 0.5, "unit": "kV"}
